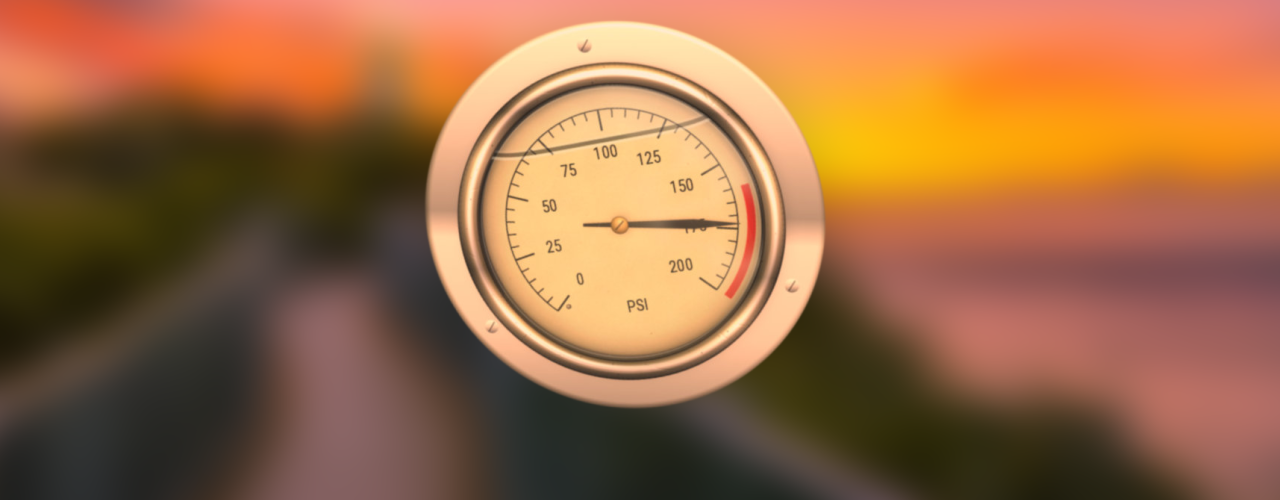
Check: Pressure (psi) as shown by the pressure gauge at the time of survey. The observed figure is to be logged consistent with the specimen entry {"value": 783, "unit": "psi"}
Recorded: {"value": 172.5, "unit": "psi"}
